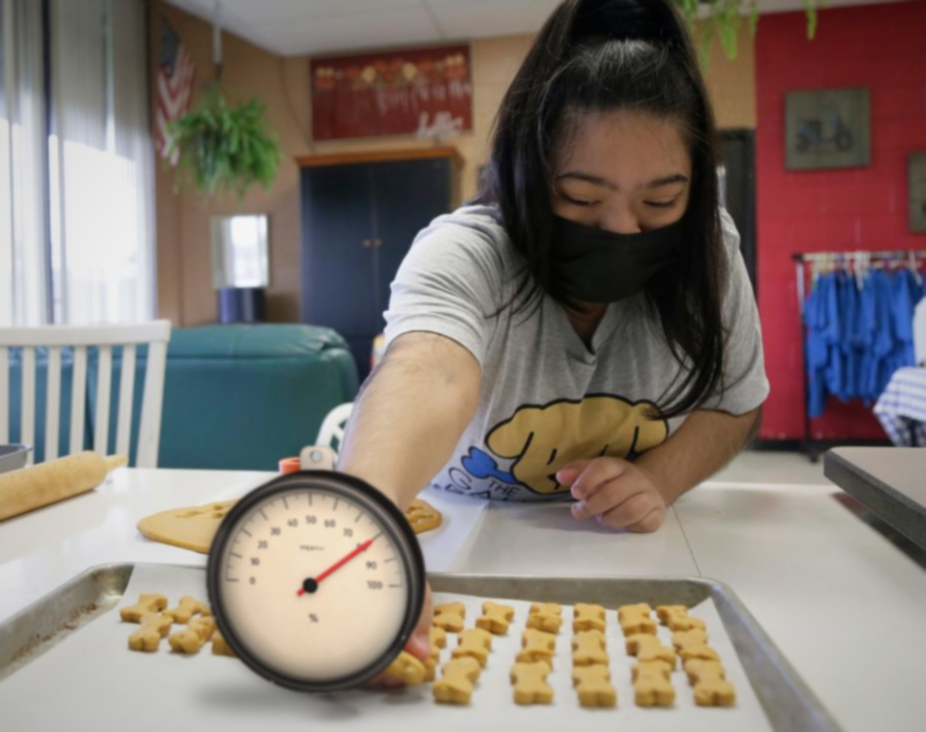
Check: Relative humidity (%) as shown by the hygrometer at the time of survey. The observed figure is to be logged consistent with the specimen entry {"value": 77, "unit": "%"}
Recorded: {"value": 80, "unit": "%"}
